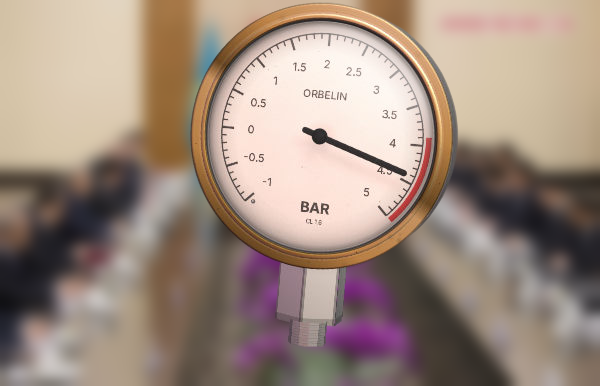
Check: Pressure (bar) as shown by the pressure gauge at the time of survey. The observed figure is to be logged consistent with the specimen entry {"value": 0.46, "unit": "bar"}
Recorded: {"value": 4.4, "unit": "bar"}
